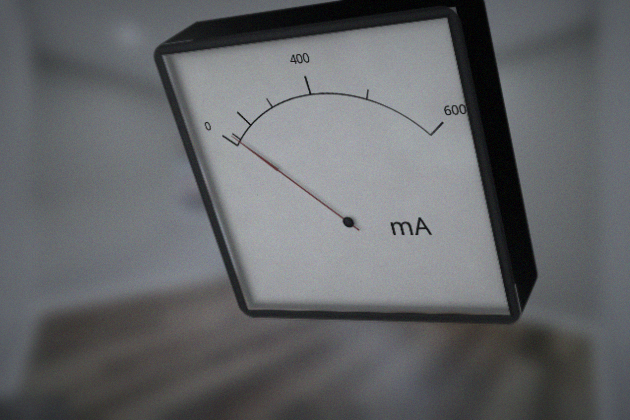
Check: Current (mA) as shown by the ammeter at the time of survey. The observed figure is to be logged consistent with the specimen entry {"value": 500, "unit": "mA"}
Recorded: {"value": 100, "unit": "mA"}
